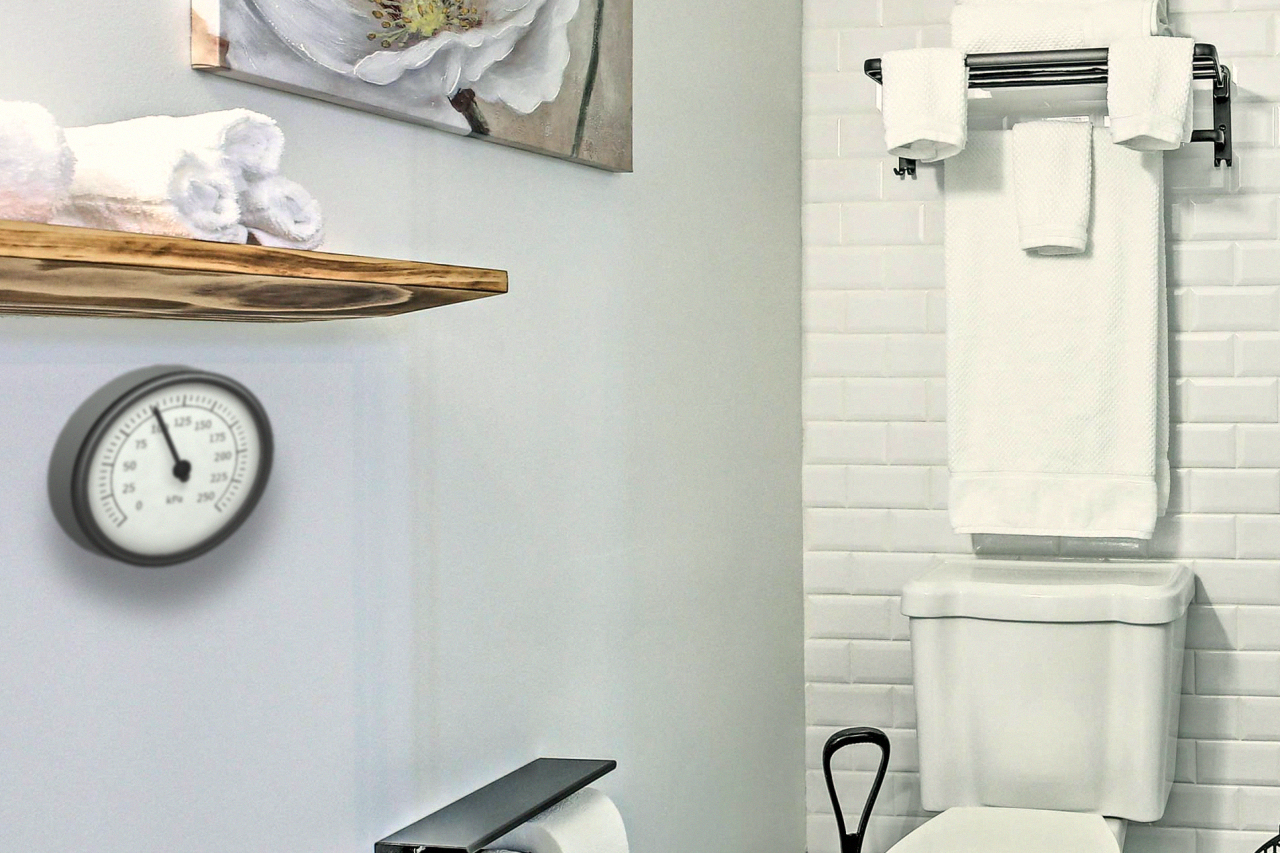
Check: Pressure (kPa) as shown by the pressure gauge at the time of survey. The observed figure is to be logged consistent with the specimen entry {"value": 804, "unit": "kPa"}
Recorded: {"value": 100, "unit": "kPa"}
